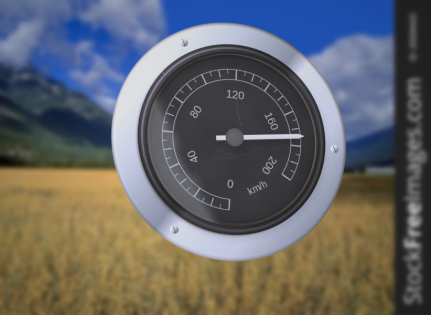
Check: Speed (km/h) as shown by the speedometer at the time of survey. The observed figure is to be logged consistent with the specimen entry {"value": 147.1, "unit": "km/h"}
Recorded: {"value": 175, "unit": "km/h"}
